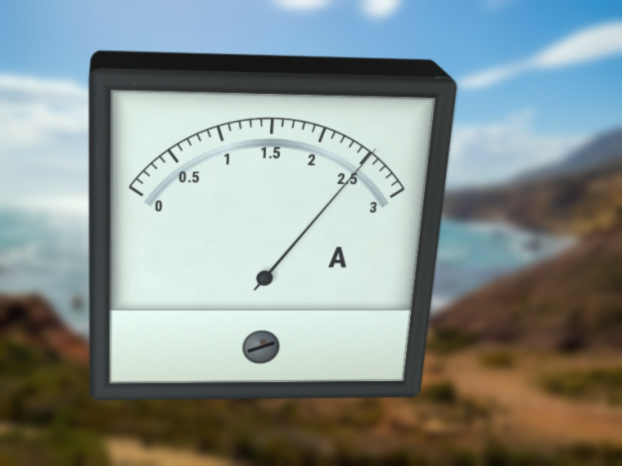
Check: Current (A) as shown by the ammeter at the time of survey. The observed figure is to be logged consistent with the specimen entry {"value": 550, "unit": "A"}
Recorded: {"value": 2.5, "unit": "A"}
